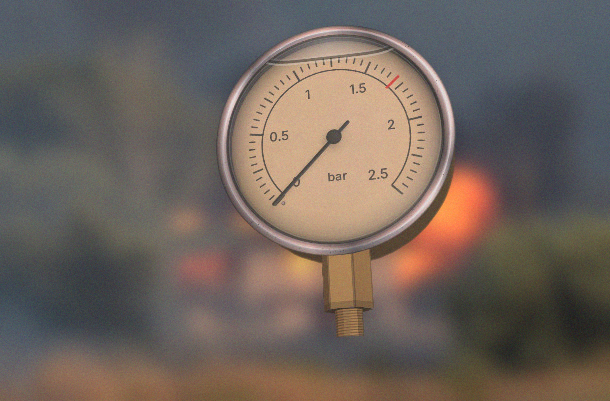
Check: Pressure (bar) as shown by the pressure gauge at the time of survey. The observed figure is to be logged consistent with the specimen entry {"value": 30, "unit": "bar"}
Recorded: {"value": 0, "unit": "bar"}
